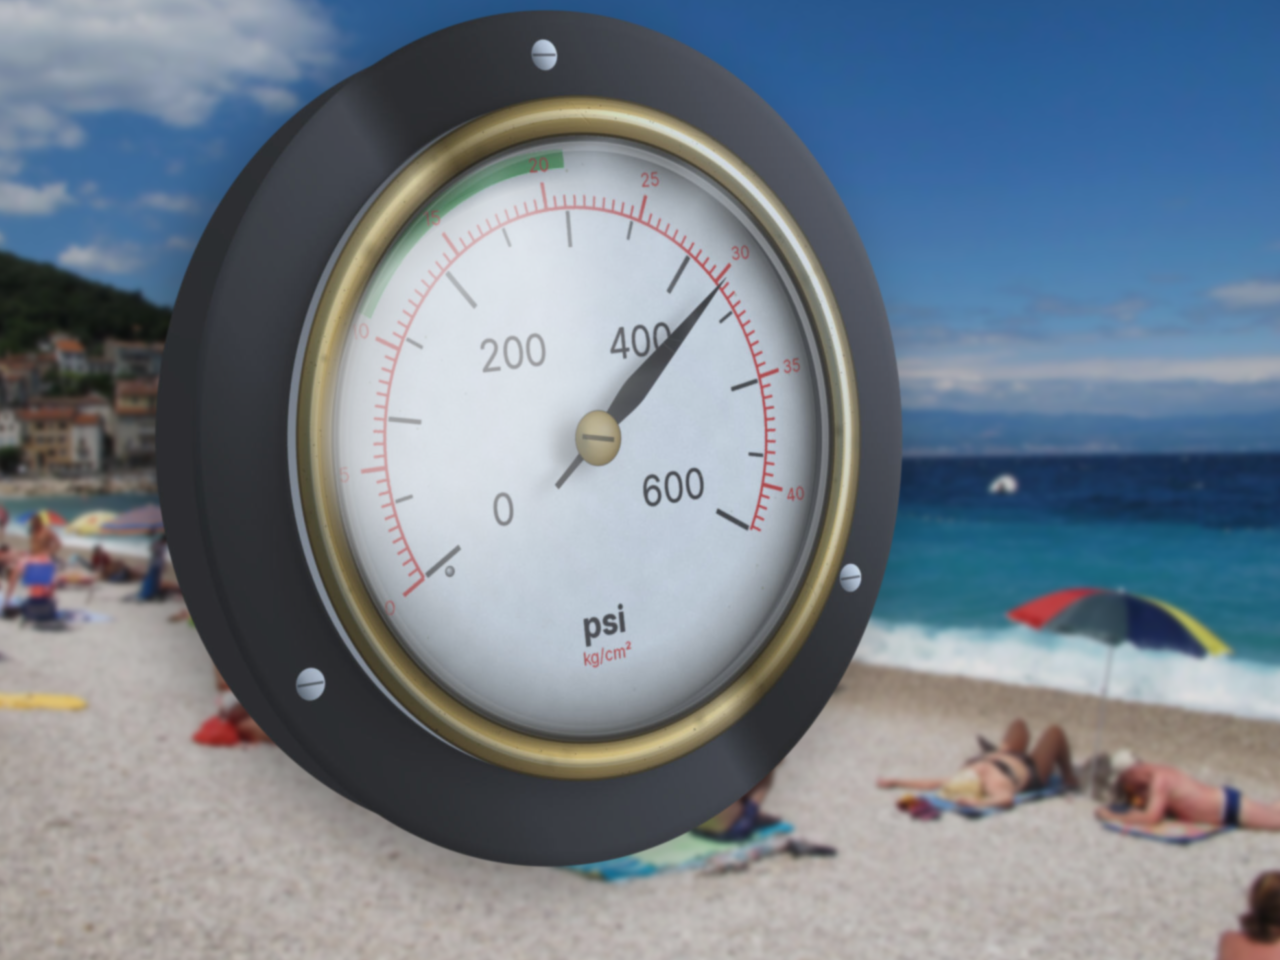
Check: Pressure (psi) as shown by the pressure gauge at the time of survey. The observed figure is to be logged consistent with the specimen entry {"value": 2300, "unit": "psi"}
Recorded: {"value": 425, "unit": "psi"}
